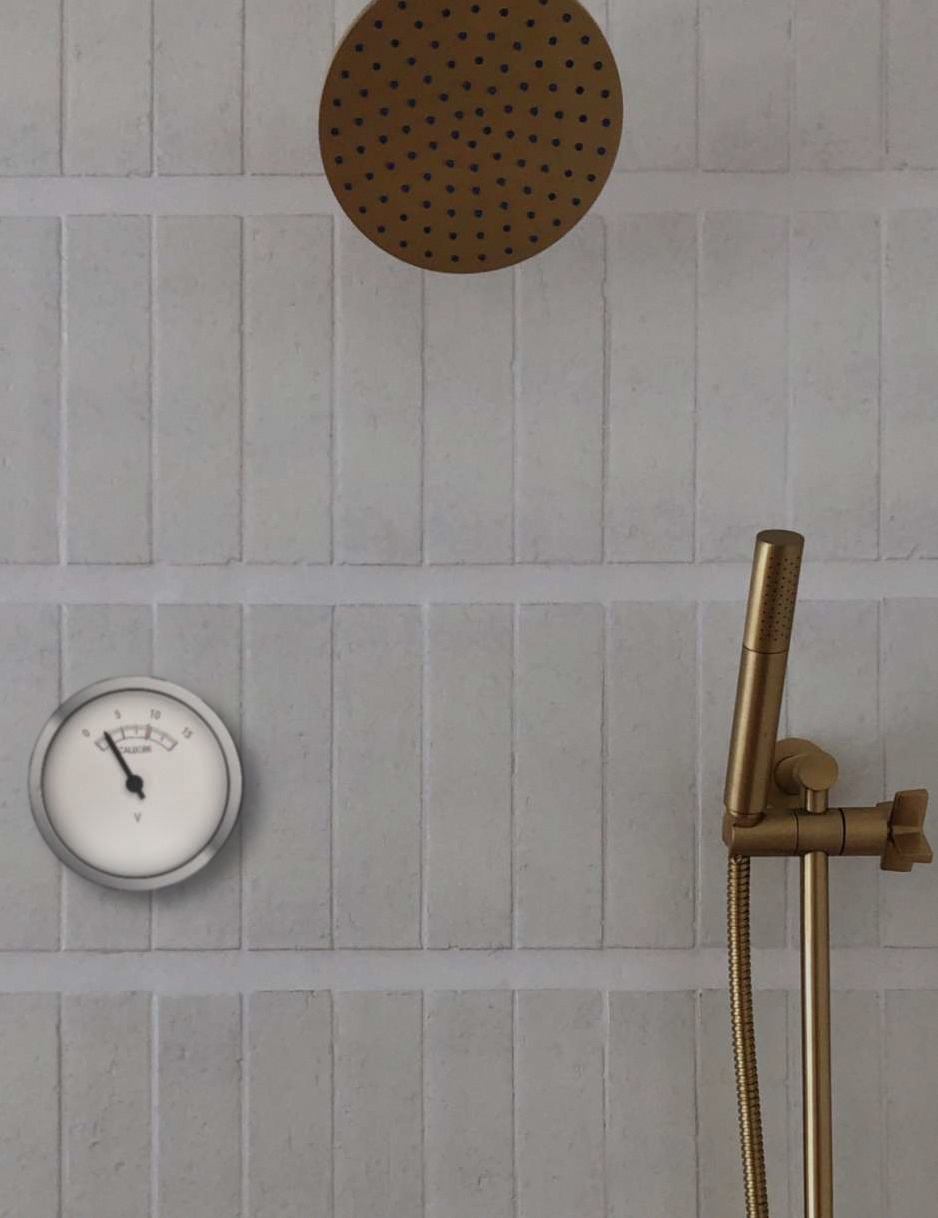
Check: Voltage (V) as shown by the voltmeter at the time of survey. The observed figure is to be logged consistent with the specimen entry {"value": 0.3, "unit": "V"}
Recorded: {"value": 2.5, "unit": "V"}
